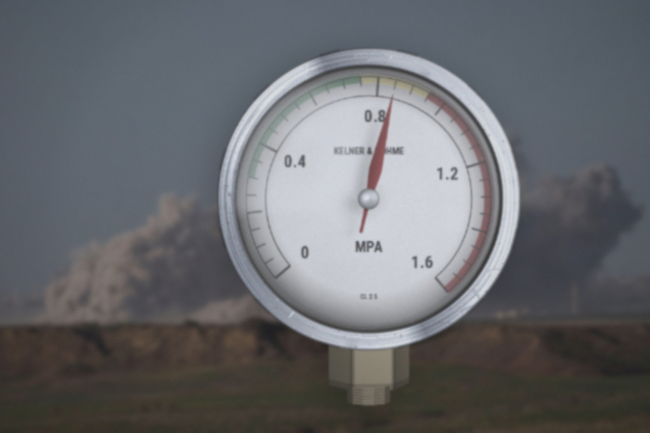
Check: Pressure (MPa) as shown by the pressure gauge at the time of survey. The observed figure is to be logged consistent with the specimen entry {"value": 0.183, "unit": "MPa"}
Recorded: {"value": 0.85, "unit": "MPa"}
